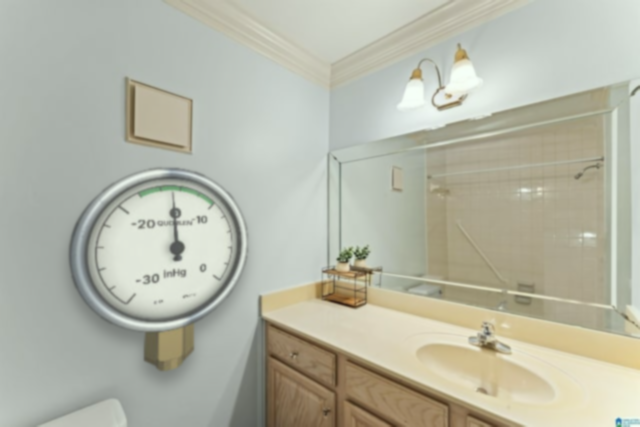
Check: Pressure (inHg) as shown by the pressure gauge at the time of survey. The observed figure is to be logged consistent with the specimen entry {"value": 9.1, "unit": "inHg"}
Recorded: {"value": -15, "unit": "inHg"}
